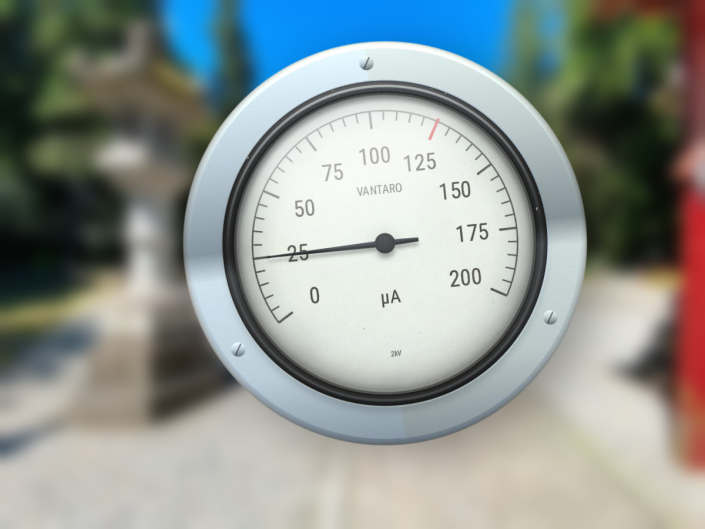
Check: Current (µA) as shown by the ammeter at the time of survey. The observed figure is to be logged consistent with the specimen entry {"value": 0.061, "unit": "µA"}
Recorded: {"value": 25, "unit": "µA"}
